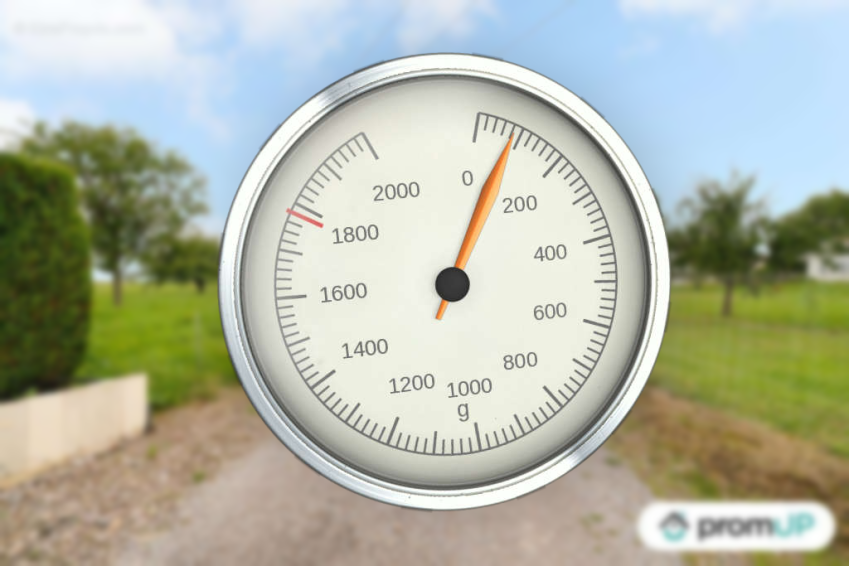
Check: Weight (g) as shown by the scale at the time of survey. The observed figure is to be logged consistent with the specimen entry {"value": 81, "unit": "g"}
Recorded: {"value": 80, "unit": "g"}
